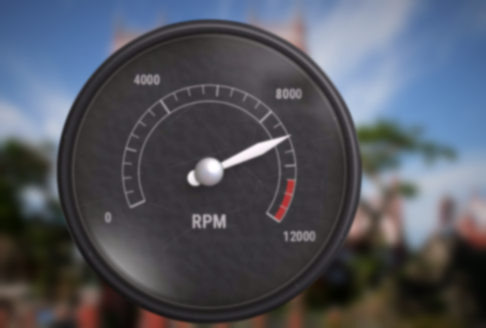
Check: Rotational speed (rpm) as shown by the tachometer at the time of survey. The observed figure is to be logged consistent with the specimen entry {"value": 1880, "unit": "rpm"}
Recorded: {"value": 9000, "unit": "rpm"}
